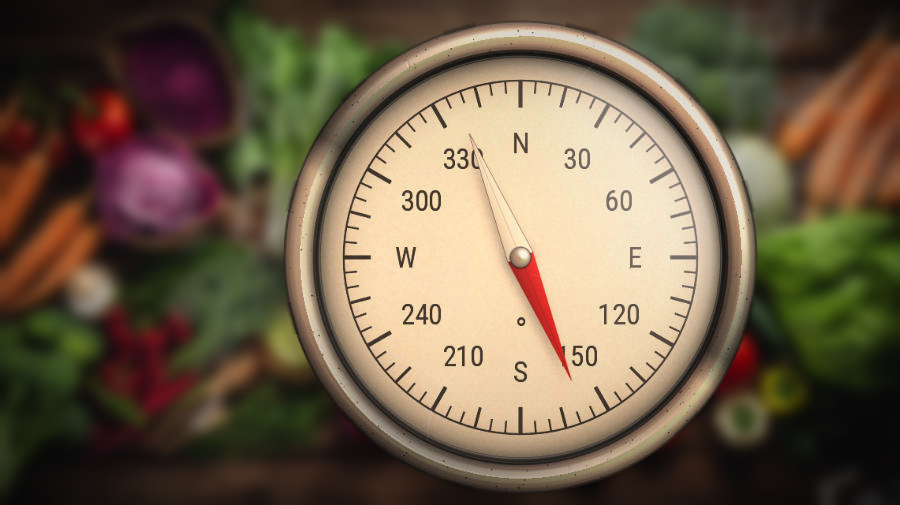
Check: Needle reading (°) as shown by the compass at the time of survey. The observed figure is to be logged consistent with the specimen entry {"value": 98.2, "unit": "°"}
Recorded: {"value": 157.5, "unit": "°"}
